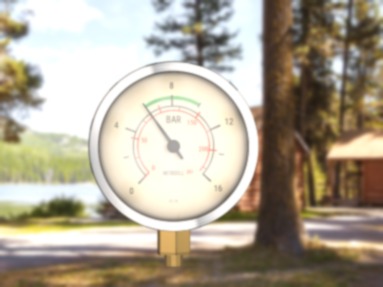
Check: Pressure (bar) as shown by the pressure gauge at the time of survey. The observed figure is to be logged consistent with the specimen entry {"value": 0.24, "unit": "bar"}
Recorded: {"value": 6, "unit": "bar"}
